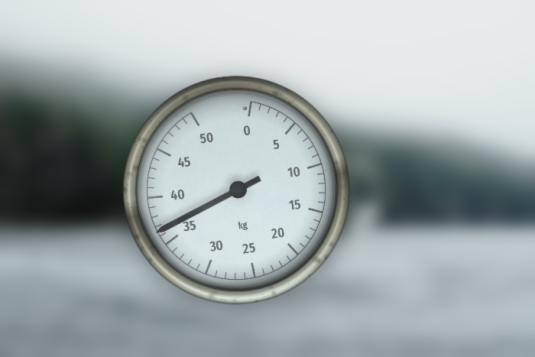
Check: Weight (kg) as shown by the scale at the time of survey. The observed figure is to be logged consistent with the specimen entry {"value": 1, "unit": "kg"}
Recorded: {"value": 36.5, "unit": "kg"}
